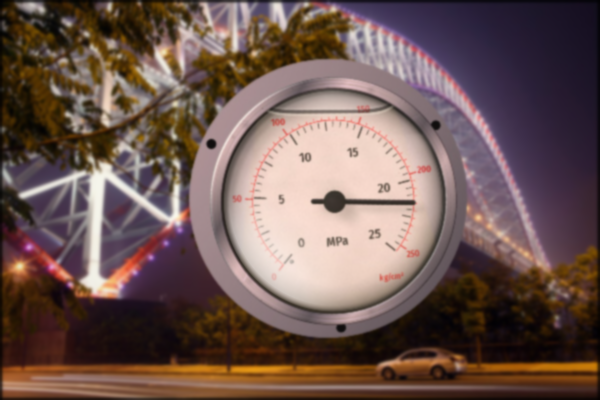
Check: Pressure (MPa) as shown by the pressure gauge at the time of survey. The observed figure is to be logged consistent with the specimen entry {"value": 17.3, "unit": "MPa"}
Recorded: {"value": 21.5, "unit": "MPa"}
